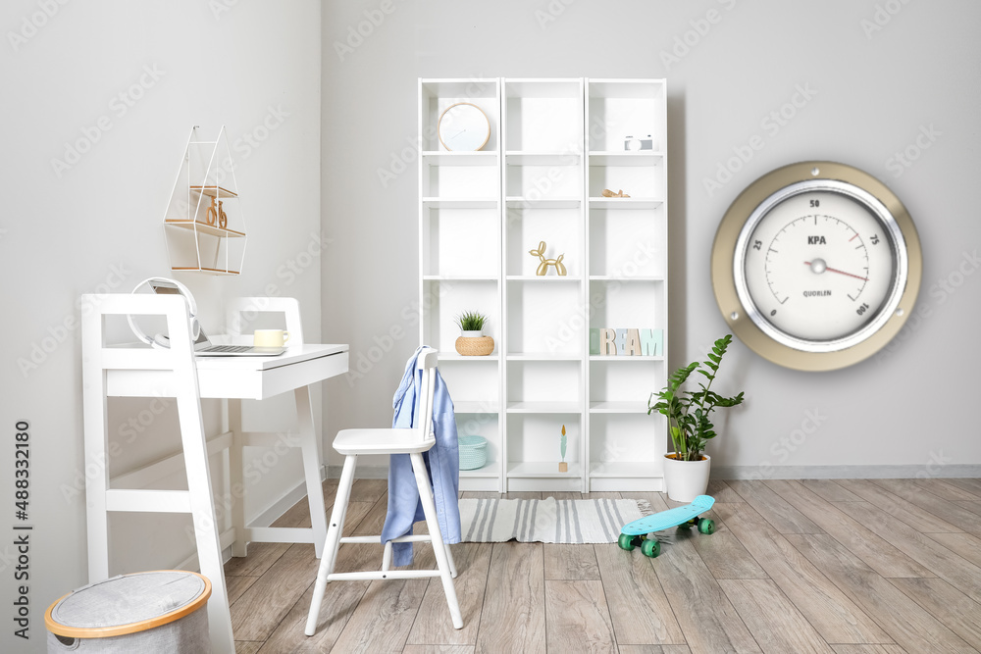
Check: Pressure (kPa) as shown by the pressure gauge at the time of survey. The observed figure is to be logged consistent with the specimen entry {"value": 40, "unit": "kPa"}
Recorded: {"value": 90, "unit": "kPa"}
